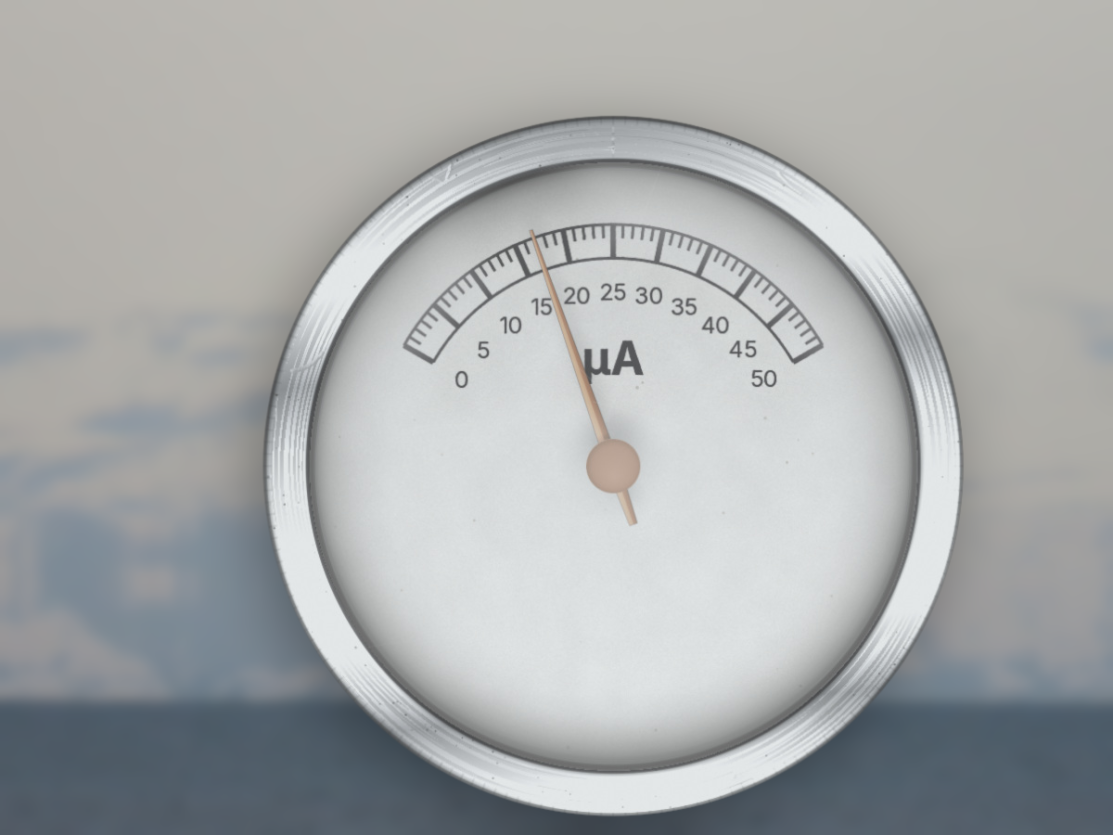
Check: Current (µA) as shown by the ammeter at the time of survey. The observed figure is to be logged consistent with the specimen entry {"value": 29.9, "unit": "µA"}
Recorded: {"value": 17, "unit": "µA"}
